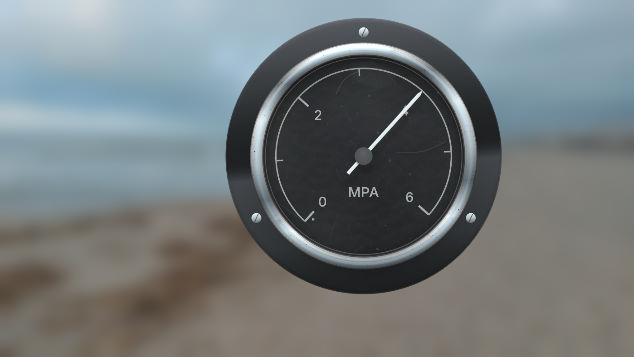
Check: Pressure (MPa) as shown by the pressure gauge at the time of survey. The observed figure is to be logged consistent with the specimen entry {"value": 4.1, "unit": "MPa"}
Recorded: {"value": 4, "unit": "MPa"}
